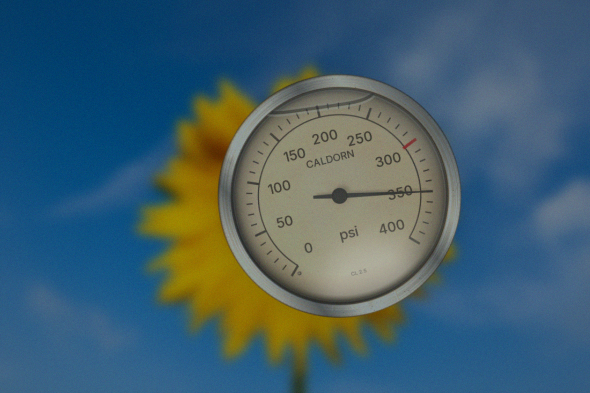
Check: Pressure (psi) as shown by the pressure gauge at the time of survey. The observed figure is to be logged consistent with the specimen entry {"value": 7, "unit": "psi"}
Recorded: {"value": 350, "unit": "psi"}
